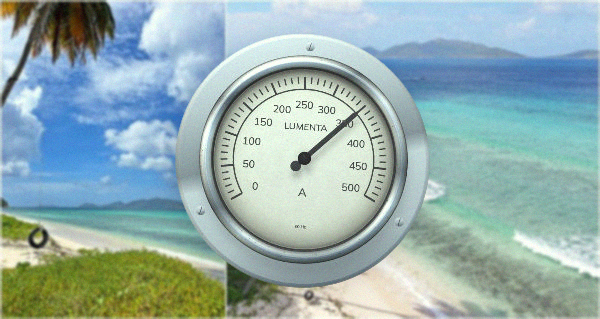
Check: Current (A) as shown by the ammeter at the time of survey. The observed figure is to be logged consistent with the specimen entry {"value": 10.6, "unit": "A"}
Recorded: {"value": 350, "unit": "A"}
